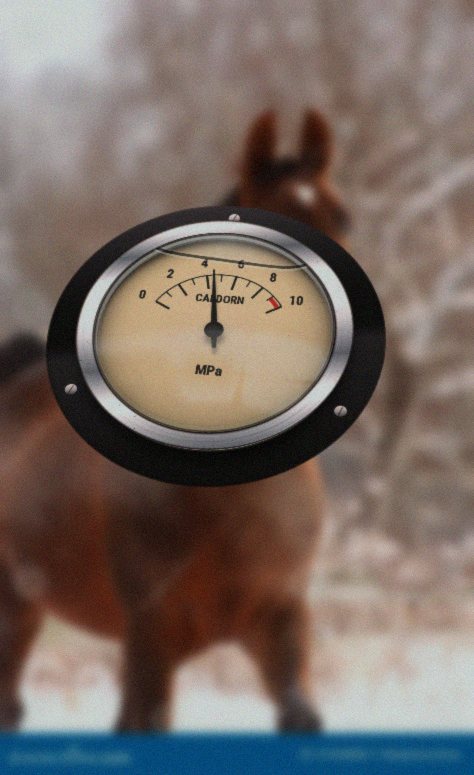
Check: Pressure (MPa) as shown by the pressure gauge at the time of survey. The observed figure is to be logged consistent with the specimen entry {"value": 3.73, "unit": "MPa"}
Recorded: {"value": 4.5, "unit": "MPa"}
